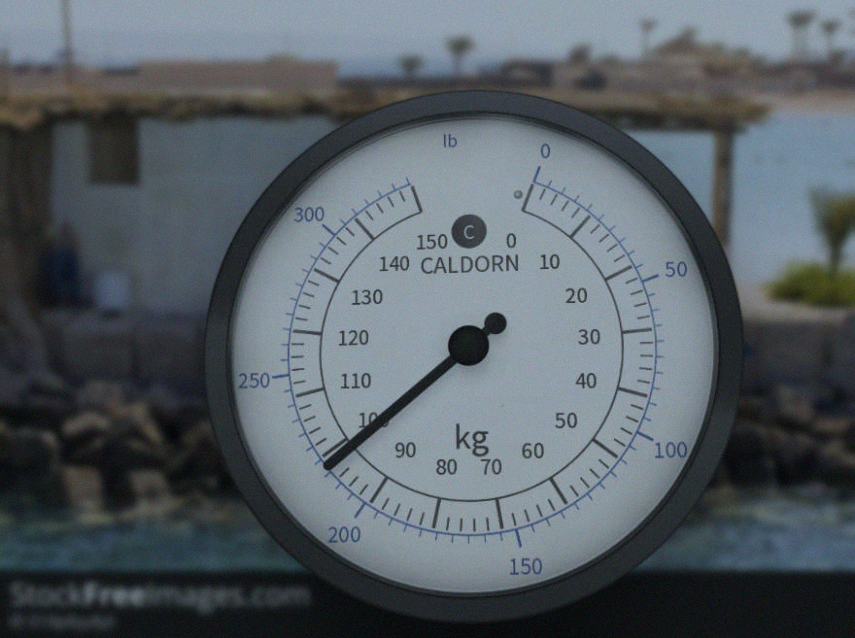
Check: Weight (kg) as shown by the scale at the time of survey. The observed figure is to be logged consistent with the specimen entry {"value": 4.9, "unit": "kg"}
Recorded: {"value": 98, "unit": "kg"}
